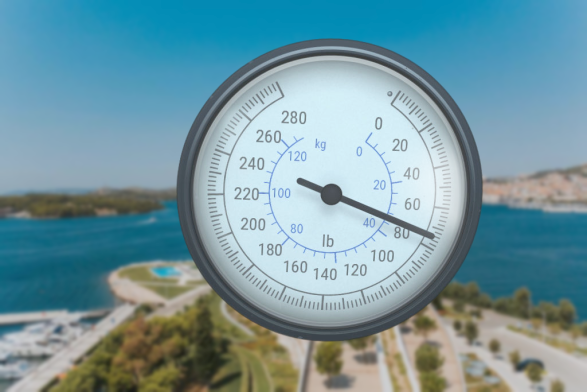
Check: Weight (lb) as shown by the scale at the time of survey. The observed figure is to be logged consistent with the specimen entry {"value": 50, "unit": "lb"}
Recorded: {"value": 74, "unit": "lb"}
